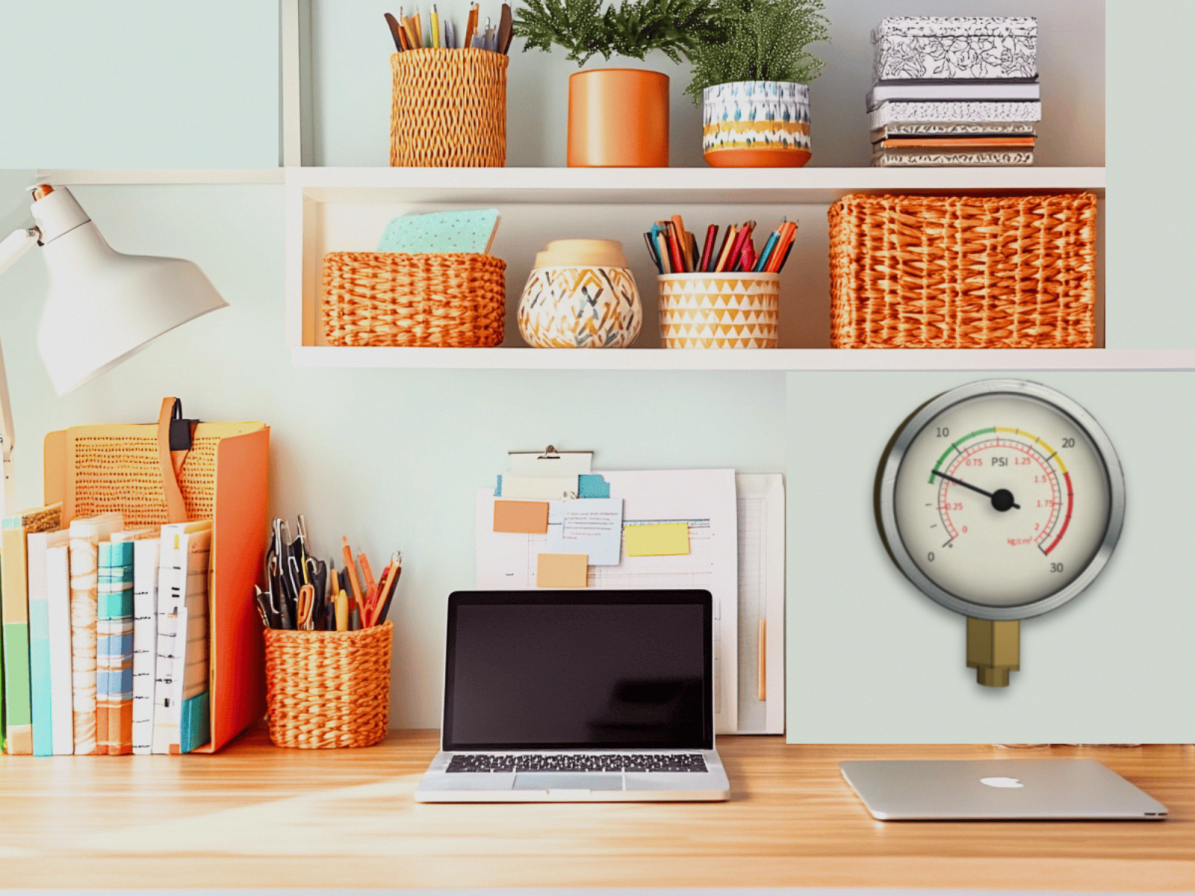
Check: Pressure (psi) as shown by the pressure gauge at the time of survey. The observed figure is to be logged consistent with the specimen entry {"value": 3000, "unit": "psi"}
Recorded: {"value": 7, "unit": "psi"}
